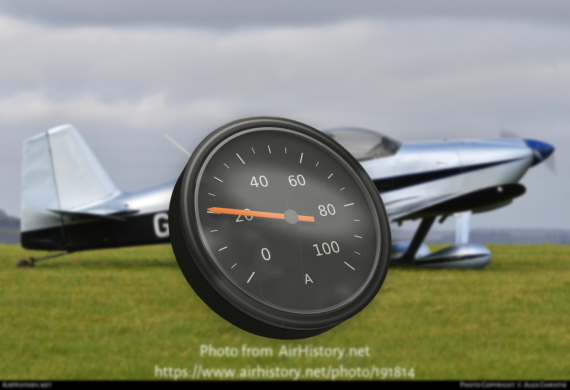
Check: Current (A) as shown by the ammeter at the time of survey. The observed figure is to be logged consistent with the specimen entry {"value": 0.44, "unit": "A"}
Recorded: {"value": 20, "unit": "A"}
